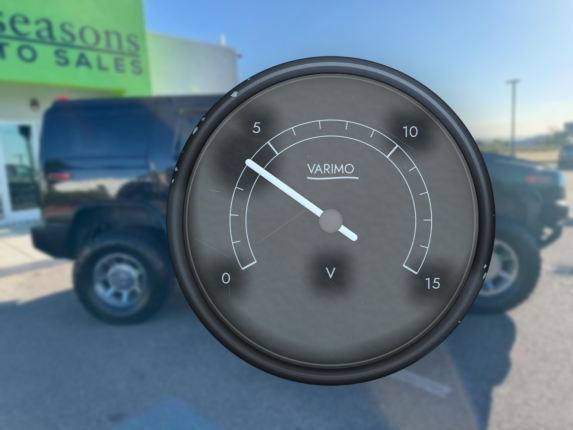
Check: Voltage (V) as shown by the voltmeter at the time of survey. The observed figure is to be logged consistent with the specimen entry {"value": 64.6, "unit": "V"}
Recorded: {"value": 4, "unit": "V"}
